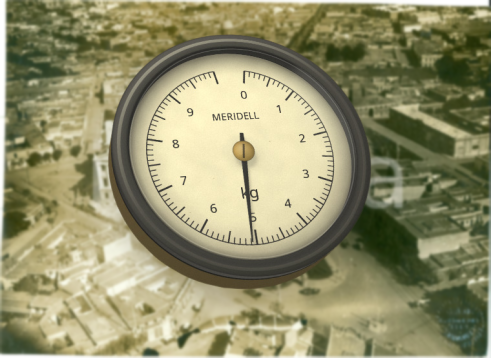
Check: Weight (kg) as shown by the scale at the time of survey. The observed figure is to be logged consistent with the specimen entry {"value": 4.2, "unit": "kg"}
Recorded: {"value": 5.1, "unit": "kg"}
